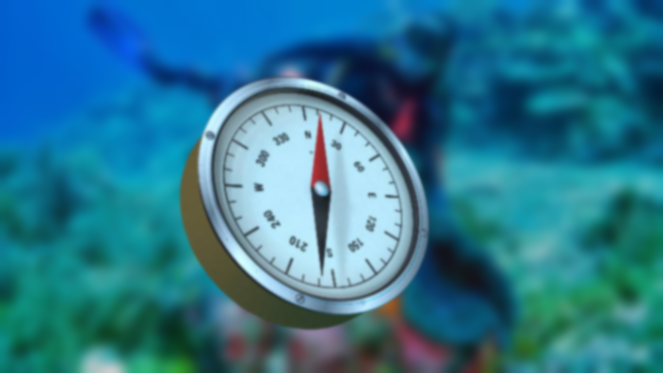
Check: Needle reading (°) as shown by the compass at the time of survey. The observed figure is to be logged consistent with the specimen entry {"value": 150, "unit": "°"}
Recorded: {"value": 10, "unit": "°"}
